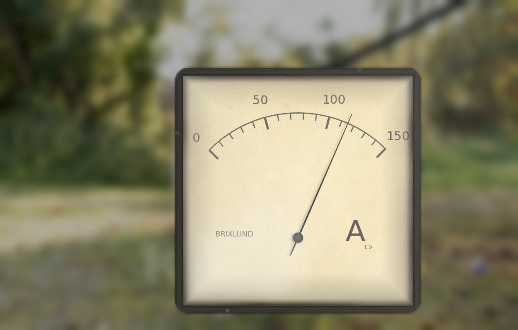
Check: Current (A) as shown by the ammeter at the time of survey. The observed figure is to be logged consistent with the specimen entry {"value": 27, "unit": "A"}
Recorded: {"value": 115, "unit": "A"}
